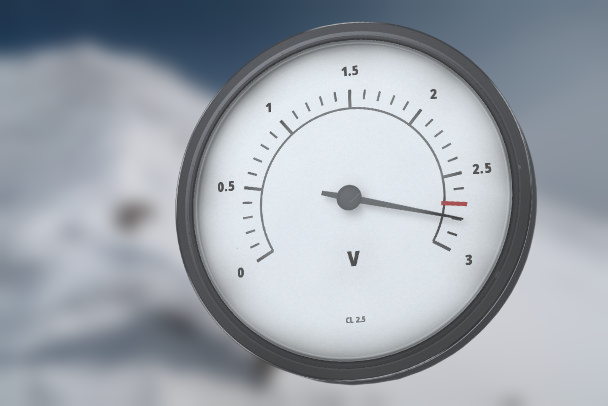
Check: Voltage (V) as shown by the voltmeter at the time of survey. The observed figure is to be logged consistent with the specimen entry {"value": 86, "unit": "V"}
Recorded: {"value": 2.8, "unit": "V"}
